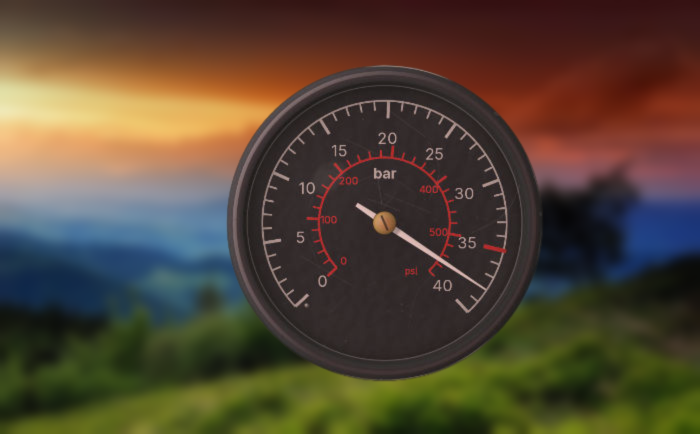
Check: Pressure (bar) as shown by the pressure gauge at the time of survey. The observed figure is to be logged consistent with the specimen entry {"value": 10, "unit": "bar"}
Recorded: {"value": 38, "unit": "bar"}
